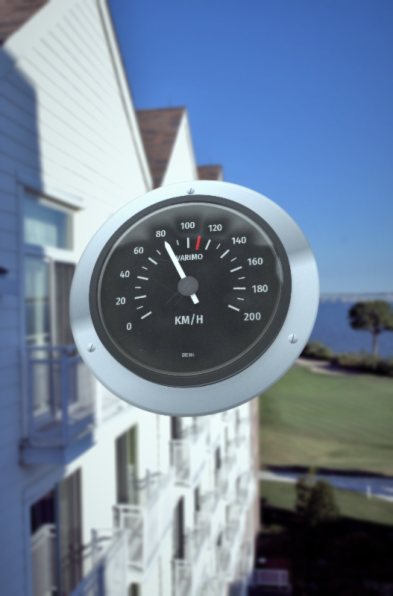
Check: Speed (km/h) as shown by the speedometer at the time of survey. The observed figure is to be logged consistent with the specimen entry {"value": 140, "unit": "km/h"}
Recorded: {"value": 80, "unit": "km/h"}
